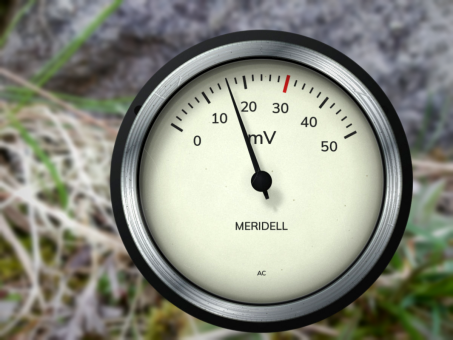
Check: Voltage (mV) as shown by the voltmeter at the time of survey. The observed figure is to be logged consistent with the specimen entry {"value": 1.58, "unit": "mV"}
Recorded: {"value": 16, "unit": "mV"}
